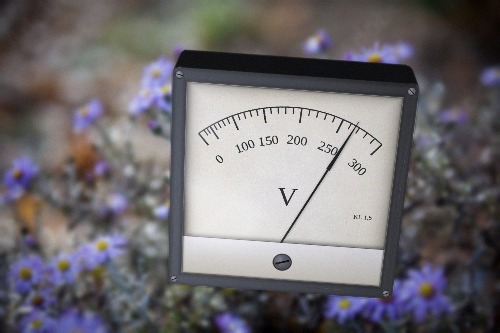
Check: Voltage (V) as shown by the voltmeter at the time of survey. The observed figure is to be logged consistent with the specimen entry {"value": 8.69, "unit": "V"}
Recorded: {"value": 265, "unit": "V"}
